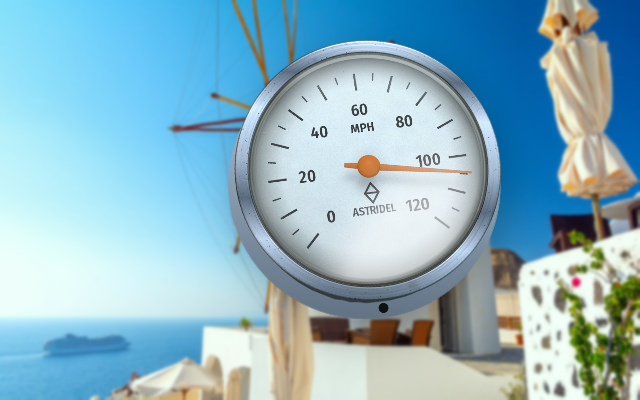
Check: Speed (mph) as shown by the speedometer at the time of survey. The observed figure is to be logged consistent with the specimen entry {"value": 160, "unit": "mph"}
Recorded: {"value": 105, "unit": "mph"}
